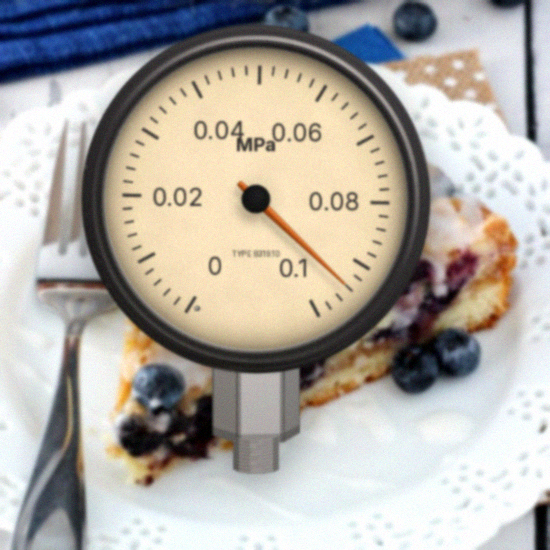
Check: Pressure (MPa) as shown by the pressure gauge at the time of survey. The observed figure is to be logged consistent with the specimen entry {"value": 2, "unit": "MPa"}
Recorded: {"value": 0.094, "unit": "MPa"}
